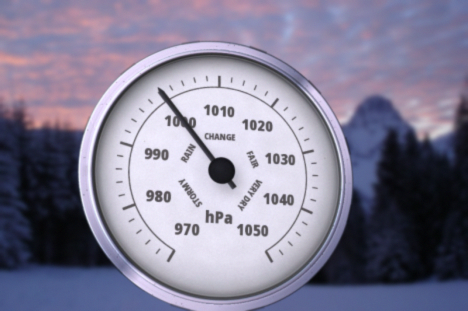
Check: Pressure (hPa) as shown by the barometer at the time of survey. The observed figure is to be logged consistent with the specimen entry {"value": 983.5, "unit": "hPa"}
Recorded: {"value": 1000, "unit": "hPa"}
